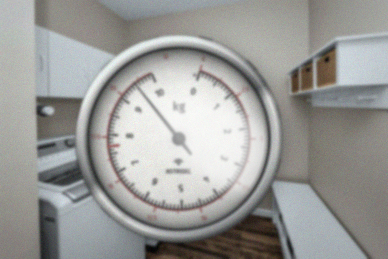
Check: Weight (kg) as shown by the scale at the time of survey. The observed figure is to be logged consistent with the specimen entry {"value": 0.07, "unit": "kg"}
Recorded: {"value": 9.5, "unit": "kg"}
